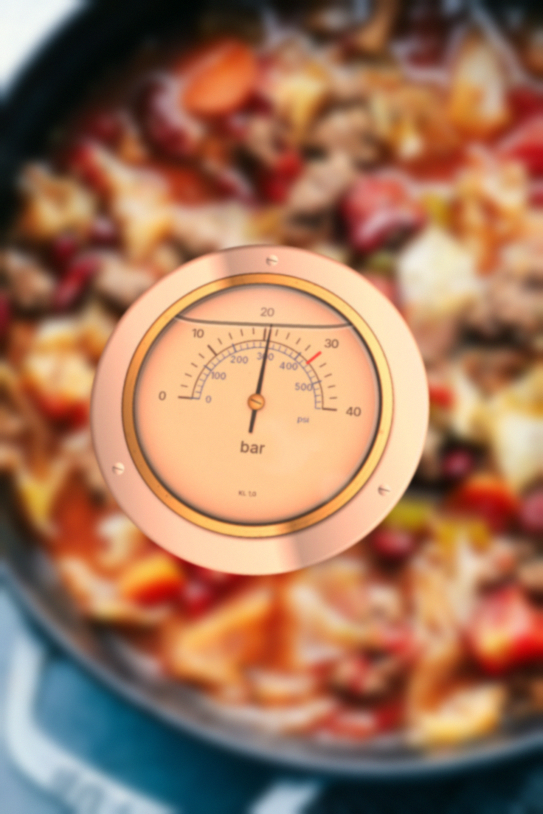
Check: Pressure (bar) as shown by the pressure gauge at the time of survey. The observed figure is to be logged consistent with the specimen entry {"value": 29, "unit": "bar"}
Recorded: {"value": 21, "unit": "bar"}
